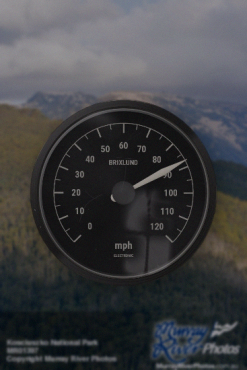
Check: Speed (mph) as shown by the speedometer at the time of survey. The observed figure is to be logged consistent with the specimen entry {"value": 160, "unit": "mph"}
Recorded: {"value": 87.5, "unit": "mph"}
